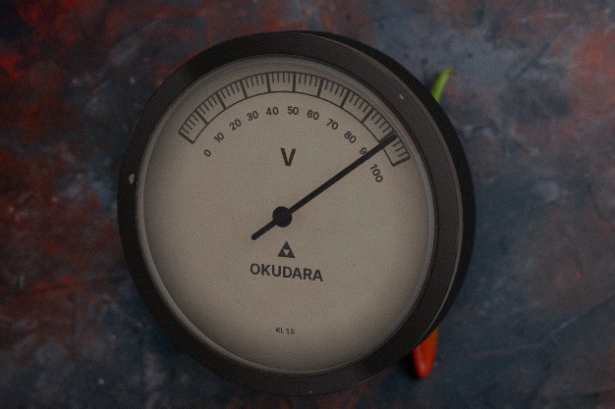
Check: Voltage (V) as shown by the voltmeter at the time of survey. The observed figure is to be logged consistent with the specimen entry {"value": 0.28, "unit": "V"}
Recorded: {"value": 92, "unit": "V"}
